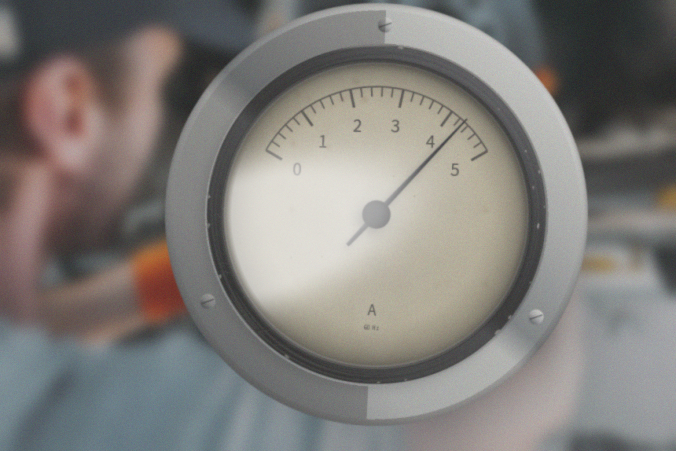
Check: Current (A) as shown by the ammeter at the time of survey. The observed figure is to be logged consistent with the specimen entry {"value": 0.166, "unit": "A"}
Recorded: {"value": 4.3, "unit": "A"}
